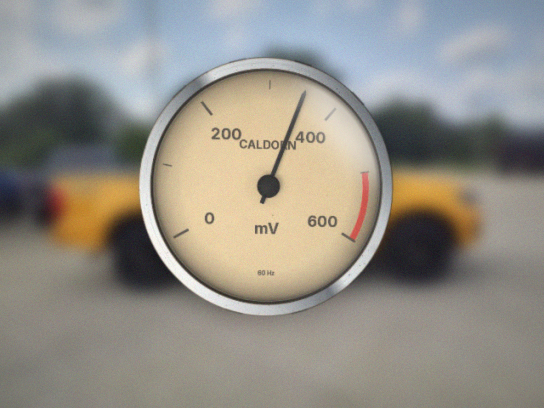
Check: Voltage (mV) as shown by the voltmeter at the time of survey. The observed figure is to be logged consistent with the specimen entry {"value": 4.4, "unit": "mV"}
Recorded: {"value": 350, "unit": "mV"}
